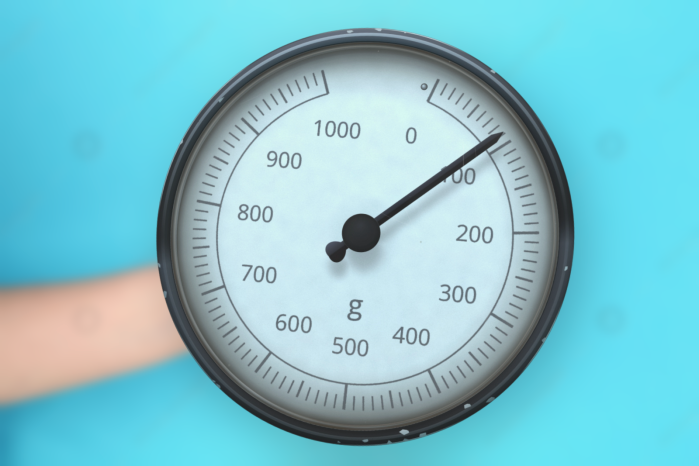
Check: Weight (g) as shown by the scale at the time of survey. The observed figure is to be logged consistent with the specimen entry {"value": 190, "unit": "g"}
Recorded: {"value": 90, "unit": "g"}
